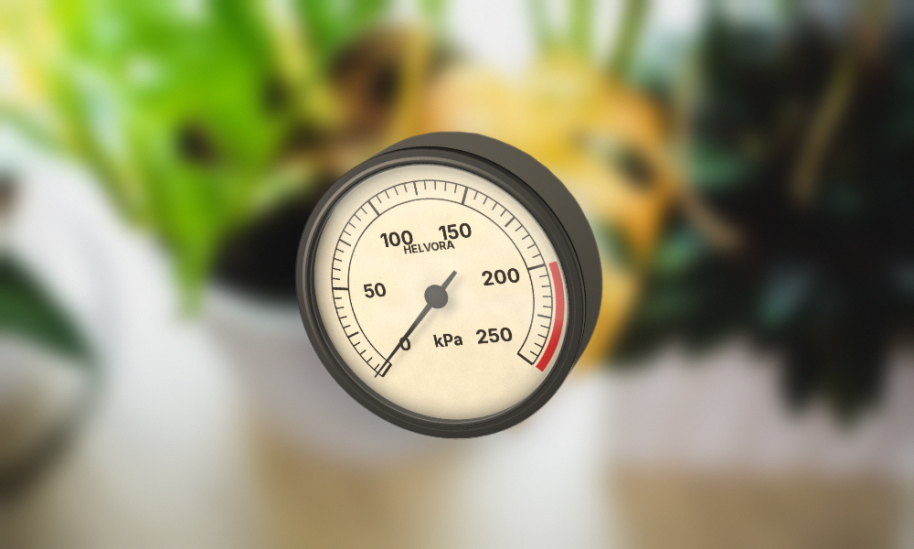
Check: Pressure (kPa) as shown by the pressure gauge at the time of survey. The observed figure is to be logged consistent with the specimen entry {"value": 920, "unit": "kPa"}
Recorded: {"value": 2.5, "unit": "kPa"}
